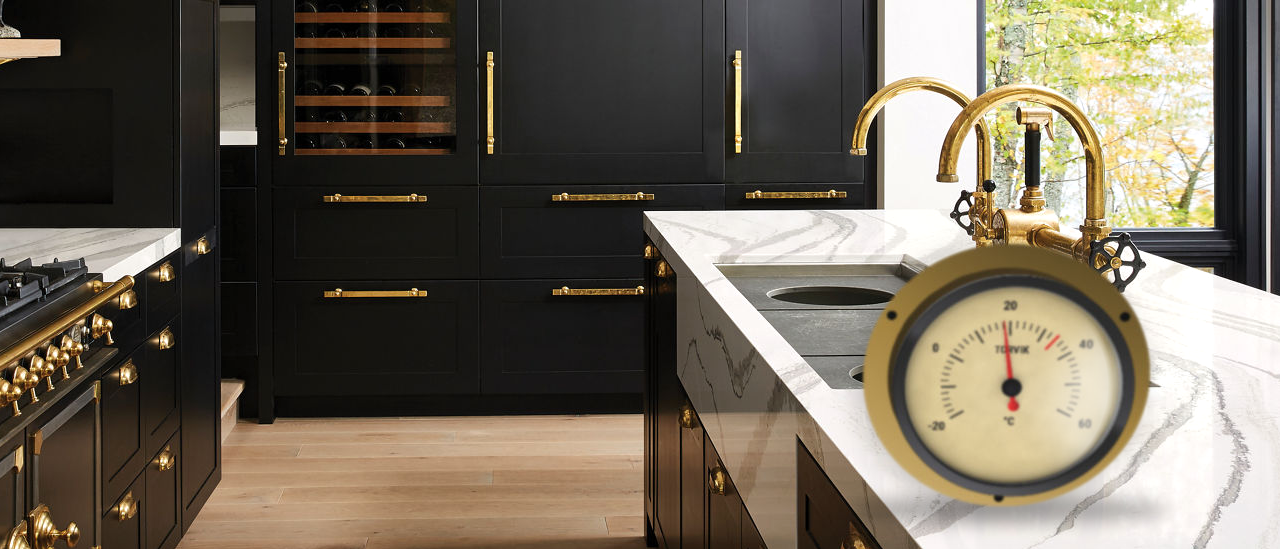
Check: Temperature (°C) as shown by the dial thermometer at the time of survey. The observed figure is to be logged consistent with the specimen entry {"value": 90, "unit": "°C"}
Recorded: {"value": 18, "unit": "°C"}
